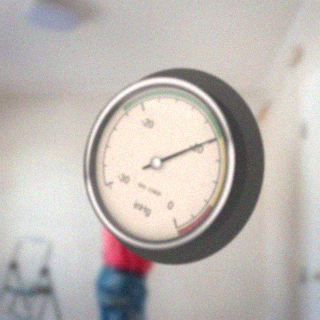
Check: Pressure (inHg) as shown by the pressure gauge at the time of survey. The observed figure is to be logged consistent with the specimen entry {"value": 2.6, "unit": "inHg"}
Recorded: {"value": -10, "unit": "inHg"}
